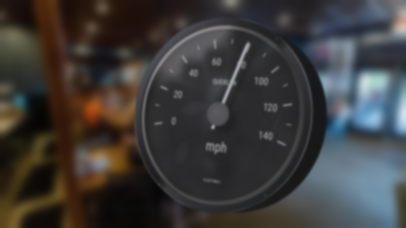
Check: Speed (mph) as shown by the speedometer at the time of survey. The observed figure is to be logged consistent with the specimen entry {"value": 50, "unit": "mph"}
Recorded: {"value": 80, "unit": "mph"}
